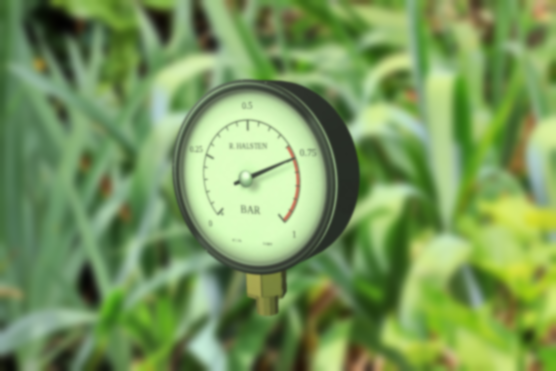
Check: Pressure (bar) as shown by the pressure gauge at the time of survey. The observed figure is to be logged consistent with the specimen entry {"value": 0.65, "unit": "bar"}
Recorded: {"value": 0.75, "unit": "bar"}
